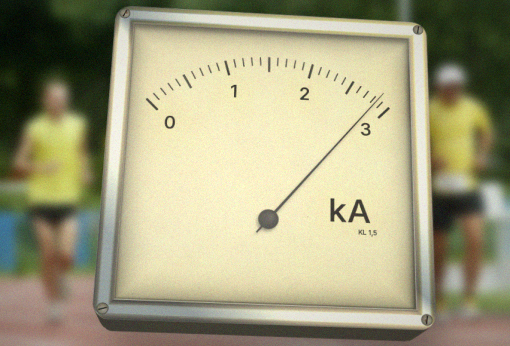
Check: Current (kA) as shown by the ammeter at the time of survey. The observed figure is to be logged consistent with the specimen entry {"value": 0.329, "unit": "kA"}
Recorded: {"value": 2.85, "unit": "kA"}
